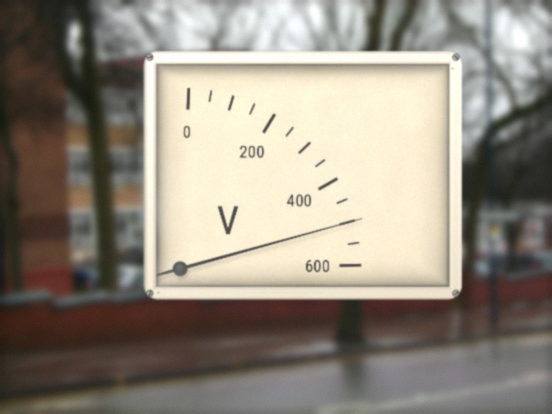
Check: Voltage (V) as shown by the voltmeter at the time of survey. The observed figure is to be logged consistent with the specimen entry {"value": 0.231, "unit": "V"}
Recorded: {"value": 500, "unit": "V"}
